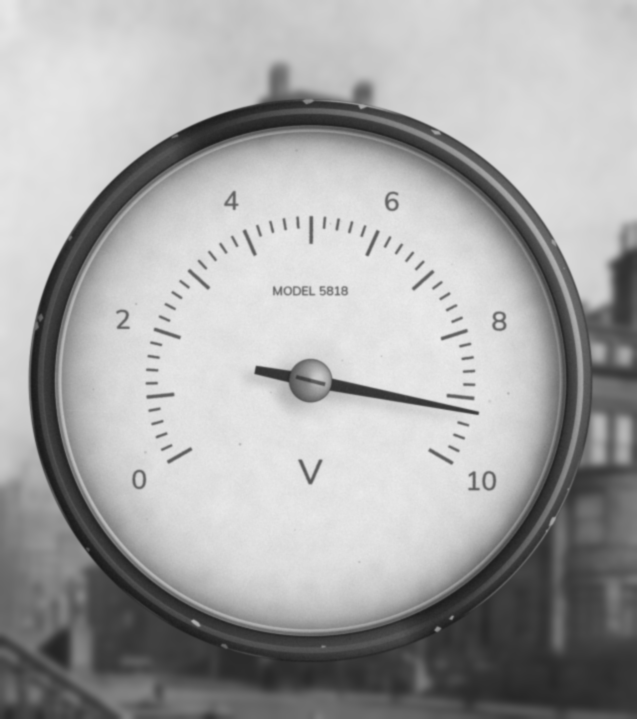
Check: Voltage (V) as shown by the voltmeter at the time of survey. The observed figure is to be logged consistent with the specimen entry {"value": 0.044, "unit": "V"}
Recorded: {"value": 9.2, "unit": "V"}
